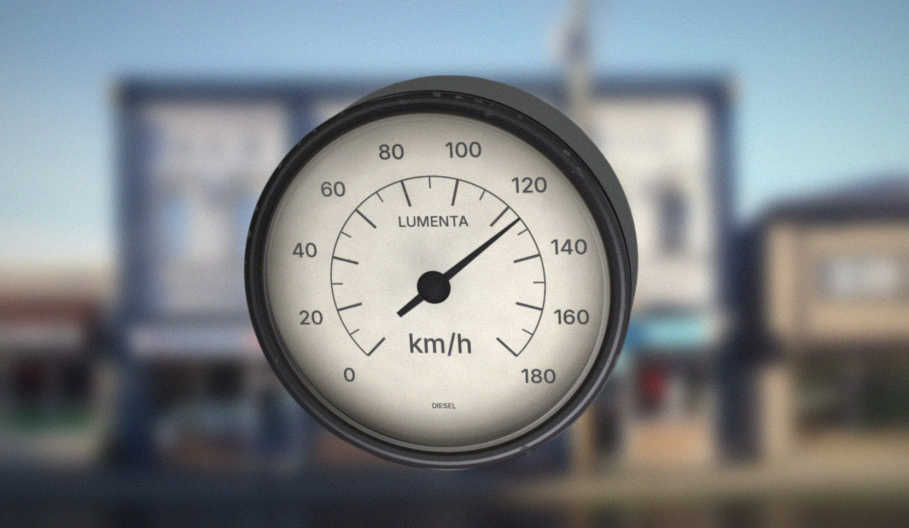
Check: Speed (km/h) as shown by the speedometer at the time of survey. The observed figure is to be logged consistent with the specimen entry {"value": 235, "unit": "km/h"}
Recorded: {"value": 125, "unit": "km/h"}
